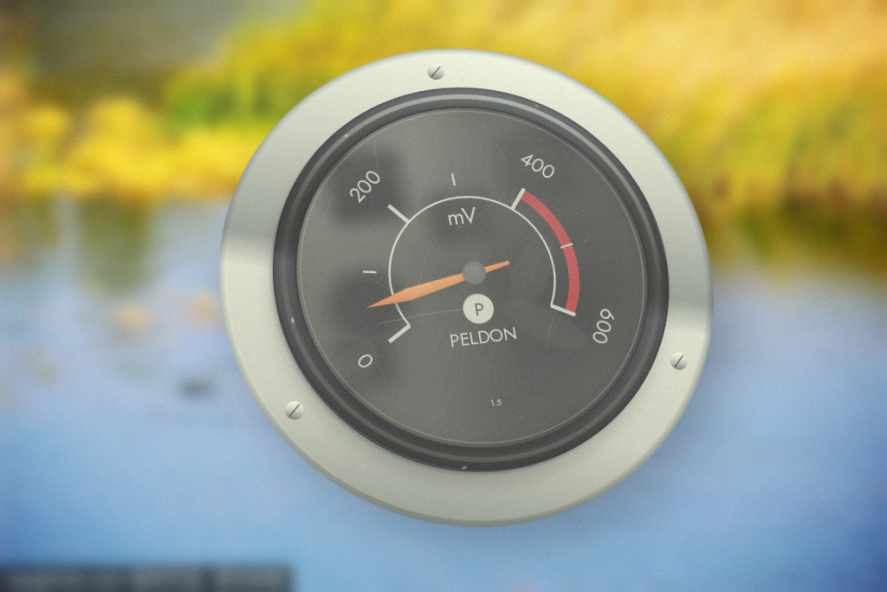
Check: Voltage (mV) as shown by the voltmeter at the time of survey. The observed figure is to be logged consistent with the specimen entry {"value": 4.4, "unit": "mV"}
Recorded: {"value": 50, "unit": "mV"}
